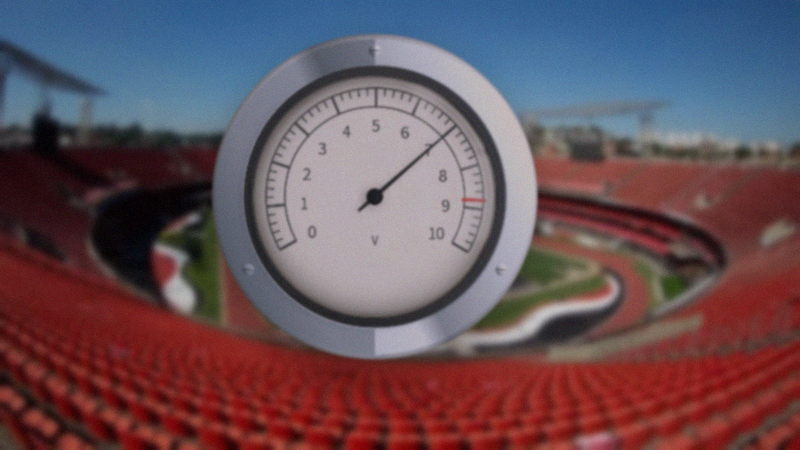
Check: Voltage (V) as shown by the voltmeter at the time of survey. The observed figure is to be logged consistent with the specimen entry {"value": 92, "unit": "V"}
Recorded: {"value": 7, "unit": "V"}
